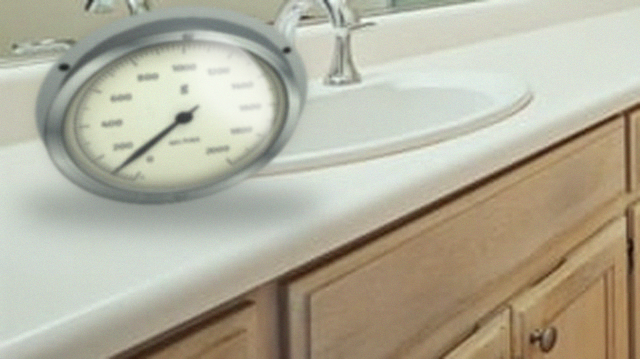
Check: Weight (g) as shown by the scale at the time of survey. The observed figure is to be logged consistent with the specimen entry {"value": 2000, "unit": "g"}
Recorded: {"value": 100, "unit": "g"}
